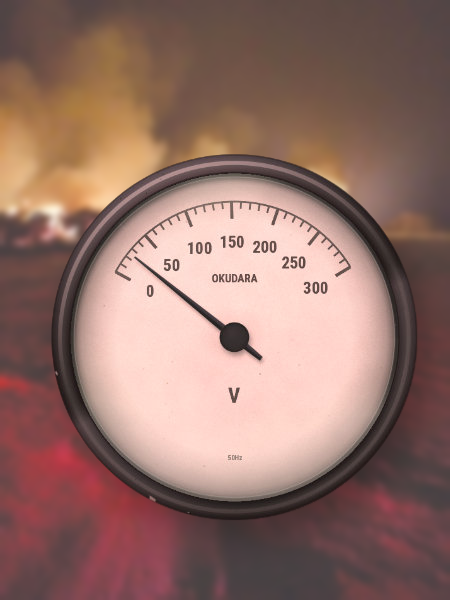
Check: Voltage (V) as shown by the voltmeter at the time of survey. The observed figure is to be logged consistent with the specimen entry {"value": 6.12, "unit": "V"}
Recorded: {"value": 25, "unit": "V"}
